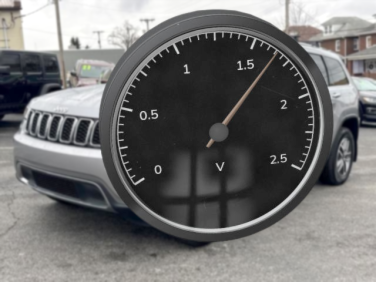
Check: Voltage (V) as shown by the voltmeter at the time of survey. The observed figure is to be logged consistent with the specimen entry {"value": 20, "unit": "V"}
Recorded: {"value": 1.65, "unit": "V"}
